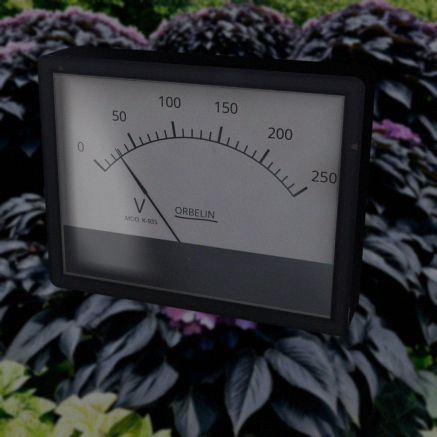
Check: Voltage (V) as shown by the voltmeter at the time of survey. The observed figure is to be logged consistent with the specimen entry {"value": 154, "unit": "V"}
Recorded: {"value": 30, "unit": "V"}
